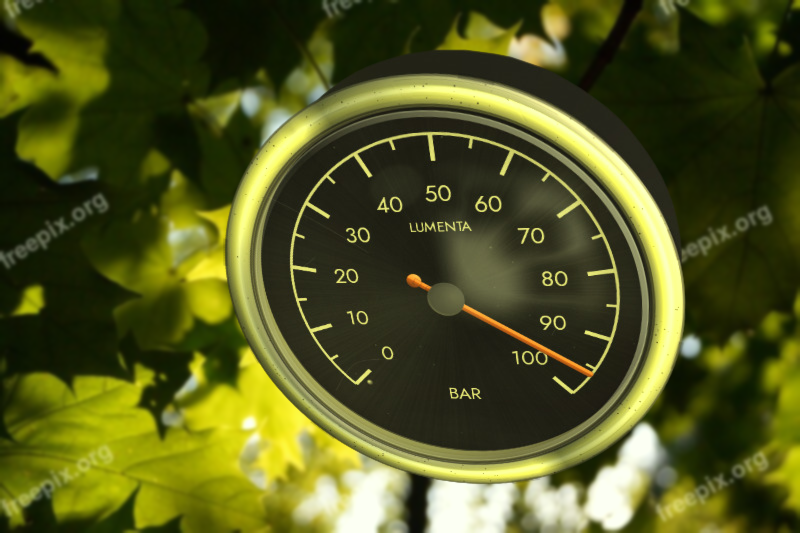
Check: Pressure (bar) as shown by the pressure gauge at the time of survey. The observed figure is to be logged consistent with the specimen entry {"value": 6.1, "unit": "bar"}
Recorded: {"value": 95, "unit": "bar"}
